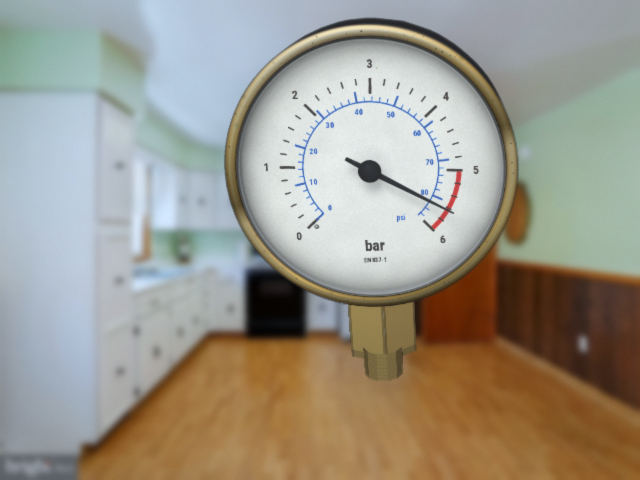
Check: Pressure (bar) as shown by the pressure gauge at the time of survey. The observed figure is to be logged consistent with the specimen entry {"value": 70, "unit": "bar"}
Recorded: {"value": 5.6, "unit": "bar"}
